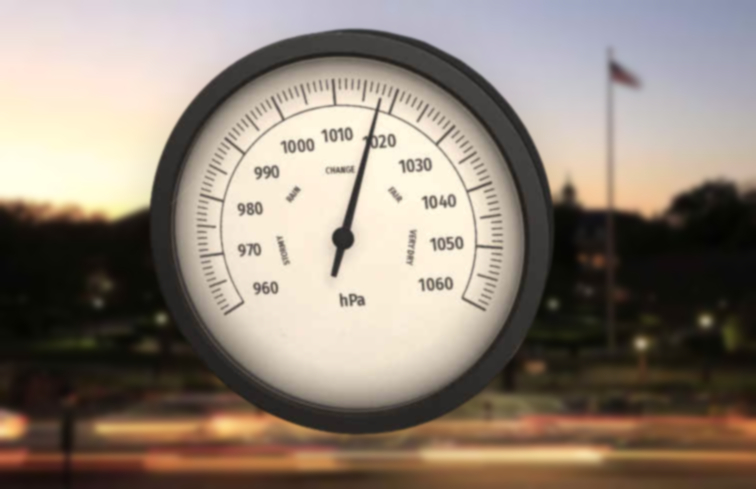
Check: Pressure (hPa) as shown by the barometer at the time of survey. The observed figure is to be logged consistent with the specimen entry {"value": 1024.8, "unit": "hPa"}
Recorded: {"value": 1018, "unit": "hPa"}
